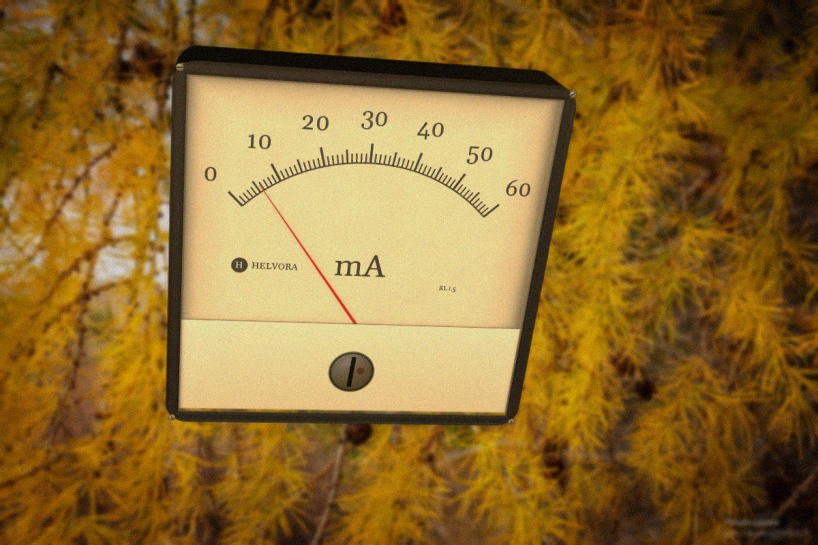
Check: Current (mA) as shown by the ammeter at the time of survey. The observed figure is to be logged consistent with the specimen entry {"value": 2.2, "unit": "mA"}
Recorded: {"value": 6, "unit": "mA"}
